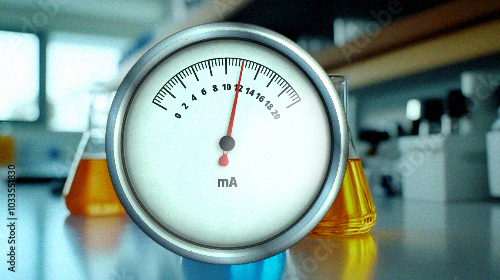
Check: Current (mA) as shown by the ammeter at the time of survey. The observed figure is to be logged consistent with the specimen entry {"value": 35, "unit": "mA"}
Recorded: {"value": 12, "unit": "mA"}
